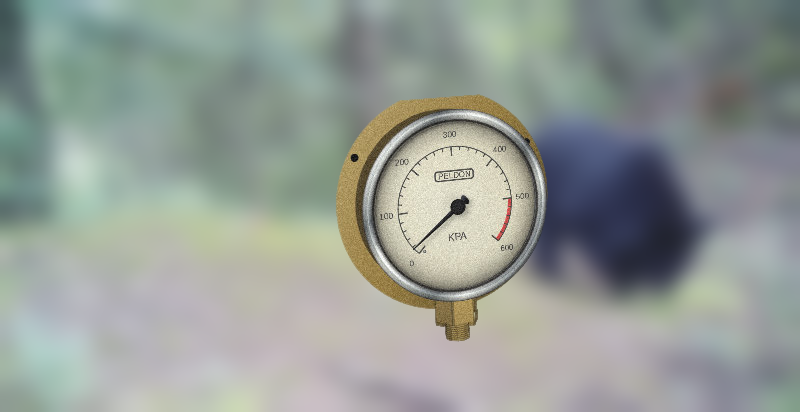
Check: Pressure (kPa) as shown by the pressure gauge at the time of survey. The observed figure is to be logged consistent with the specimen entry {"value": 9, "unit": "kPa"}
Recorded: {"value": 20, "unit": "kPa"}
